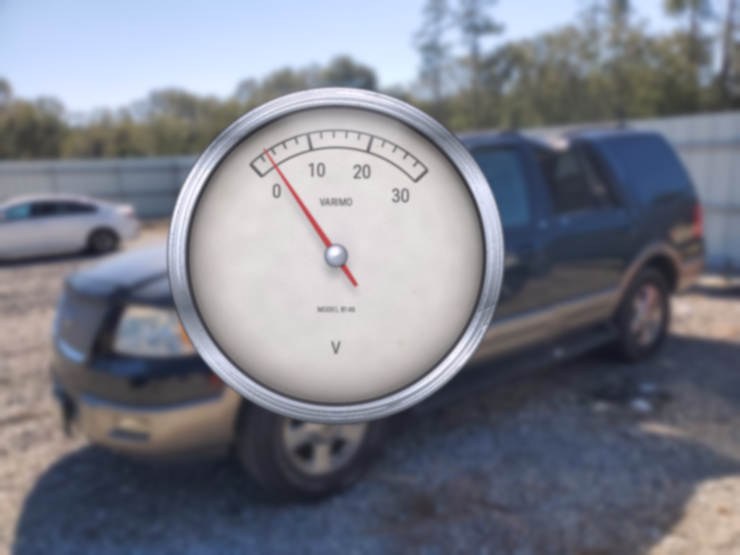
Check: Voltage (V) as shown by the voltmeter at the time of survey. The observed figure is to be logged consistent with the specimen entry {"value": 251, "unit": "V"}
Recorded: {"value": 3, "unit": "V"}
